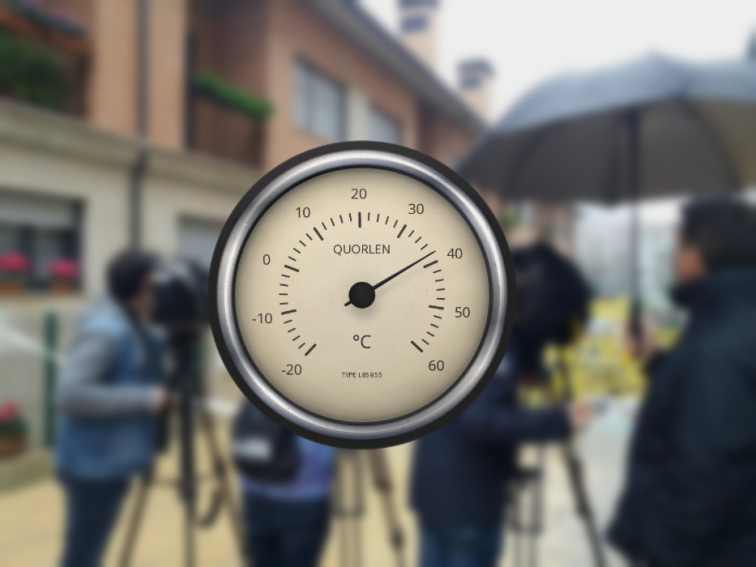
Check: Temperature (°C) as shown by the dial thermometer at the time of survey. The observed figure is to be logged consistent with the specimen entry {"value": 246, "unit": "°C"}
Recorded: {"value": 38, "unit": "°C"}
